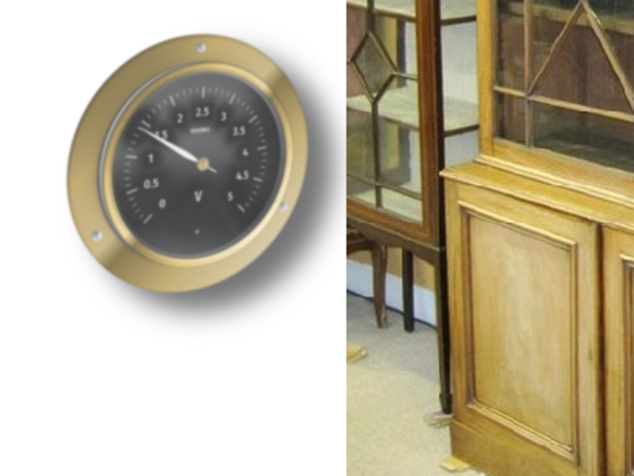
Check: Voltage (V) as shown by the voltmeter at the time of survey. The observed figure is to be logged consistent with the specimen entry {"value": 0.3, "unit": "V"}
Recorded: {"value": 1.4, "unit": "V"}
